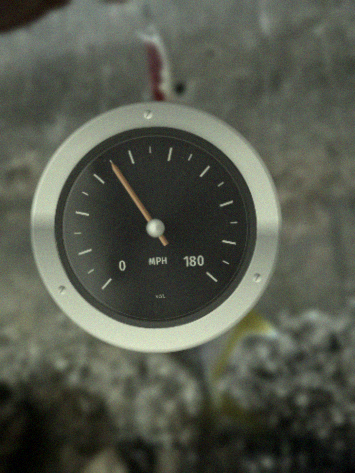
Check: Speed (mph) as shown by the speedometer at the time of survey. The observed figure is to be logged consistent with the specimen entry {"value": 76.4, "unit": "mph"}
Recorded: {"value": 70, "unit": "mph"}
